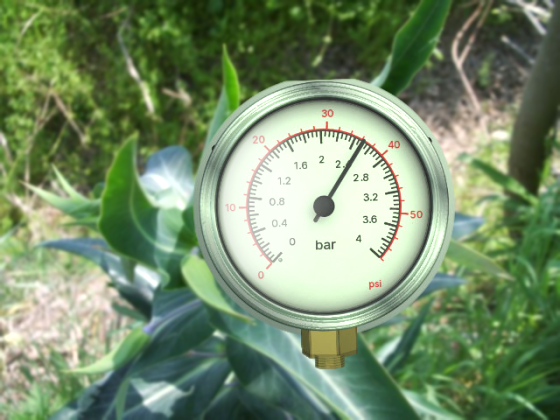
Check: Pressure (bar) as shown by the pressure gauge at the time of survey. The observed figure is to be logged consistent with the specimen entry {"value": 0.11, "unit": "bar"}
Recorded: {"value": 2.5, "unit": "bar"}
